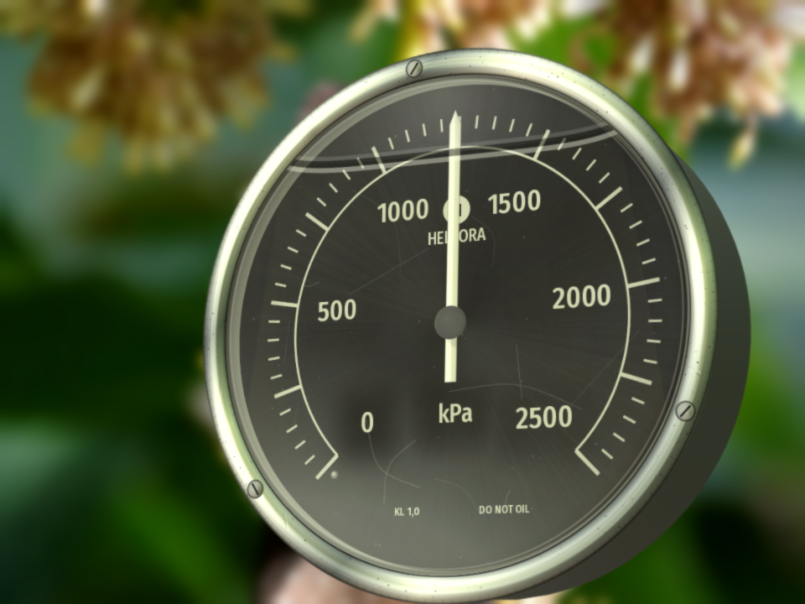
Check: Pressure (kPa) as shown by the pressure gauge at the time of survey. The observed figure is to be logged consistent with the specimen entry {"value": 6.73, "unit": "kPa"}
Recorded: {"value": 1250, "unit": "kPa"}
